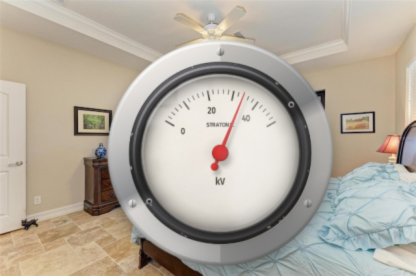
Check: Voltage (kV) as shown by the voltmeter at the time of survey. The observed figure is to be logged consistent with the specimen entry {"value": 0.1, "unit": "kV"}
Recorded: {"value": 34, "unit": "kV"}
